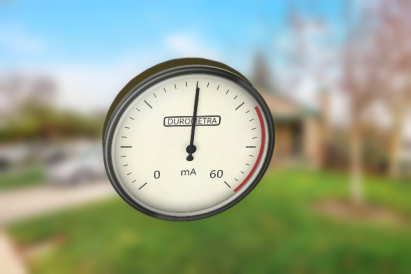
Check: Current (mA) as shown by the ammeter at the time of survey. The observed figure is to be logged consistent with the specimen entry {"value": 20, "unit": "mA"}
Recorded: {"value": 30, "unit": "mA"}
